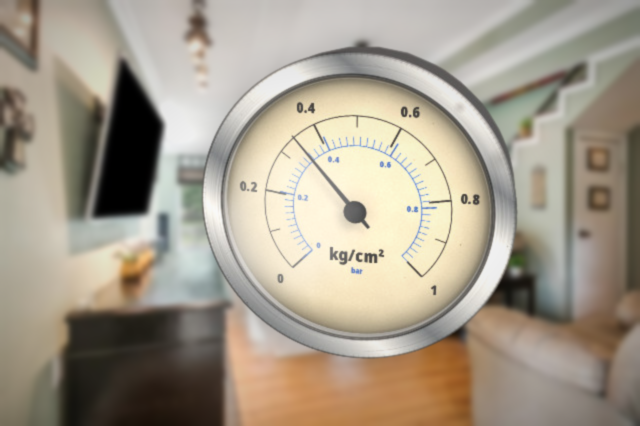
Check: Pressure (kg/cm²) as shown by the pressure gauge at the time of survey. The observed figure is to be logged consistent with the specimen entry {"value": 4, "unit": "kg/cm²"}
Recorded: {"value": 0.35, "unit": "kg/cm²"}
